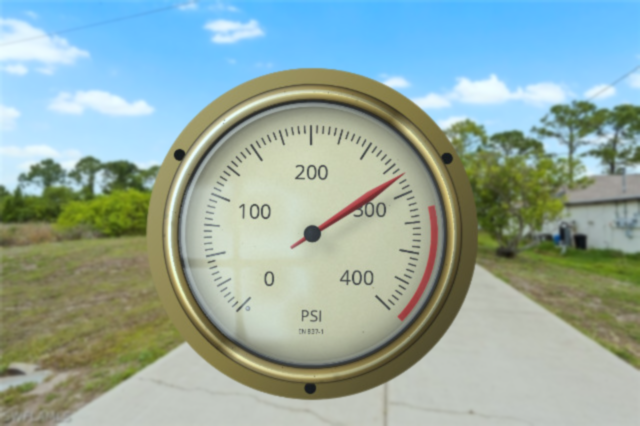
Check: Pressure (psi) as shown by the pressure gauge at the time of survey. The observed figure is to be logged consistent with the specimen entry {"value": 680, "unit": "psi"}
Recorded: {"value": 285, "unit": "psi"}
